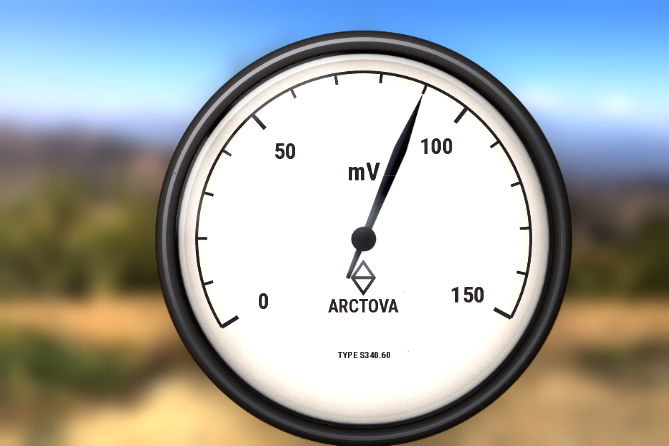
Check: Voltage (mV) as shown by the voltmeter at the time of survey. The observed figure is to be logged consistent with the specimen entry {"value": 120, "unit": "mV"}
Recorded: {"value": 90, "unit": "mV"}
